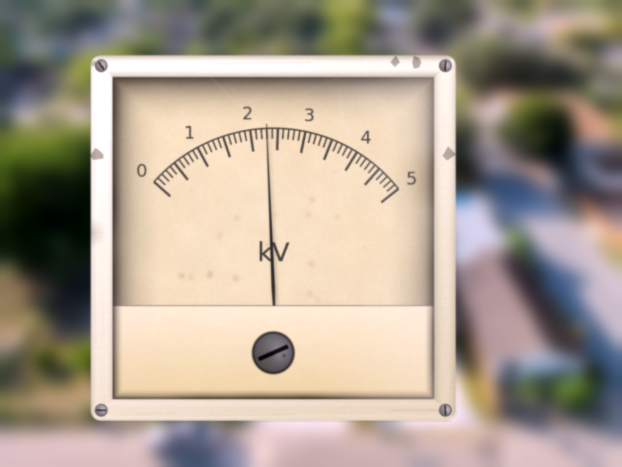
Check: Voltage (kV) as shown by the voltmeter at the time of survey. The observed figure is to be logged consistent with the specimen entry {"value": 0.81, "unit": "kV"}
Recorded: {"value": 2.3, "unit": "kV"}
